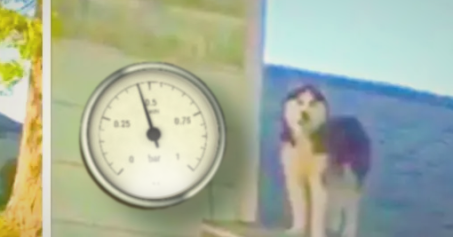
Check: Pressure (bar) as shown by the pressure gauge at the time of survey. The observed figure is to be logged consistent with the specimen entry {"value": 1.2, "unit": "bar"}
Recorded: {"value": 0.45, "unit": "bar"}
